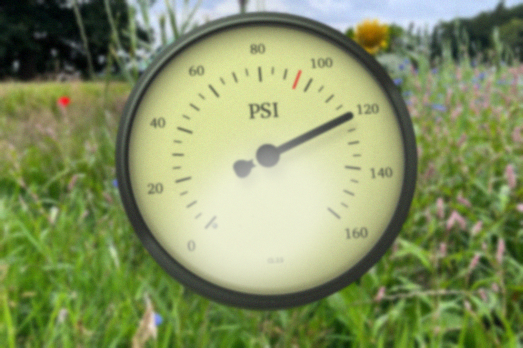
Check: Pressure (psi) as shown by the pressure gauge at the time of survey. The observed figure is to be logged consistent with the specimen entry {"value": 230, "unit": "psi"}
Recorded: {"value": 120, "unit": "psi"}
